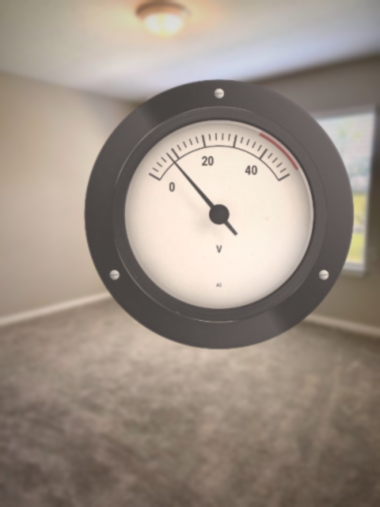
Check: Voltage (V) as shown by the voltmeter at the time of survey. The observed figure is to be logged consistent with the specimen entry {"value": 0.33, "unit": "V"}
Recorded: {"value": 8, "unit": "V"}
